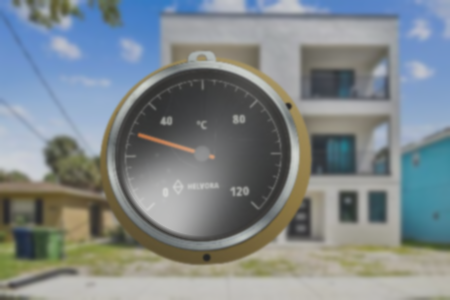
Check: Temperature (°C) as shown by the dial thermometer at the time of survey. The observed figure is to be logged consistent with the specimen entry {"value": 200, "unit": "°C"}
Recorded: {"value": 28, "unit": "°C"}
